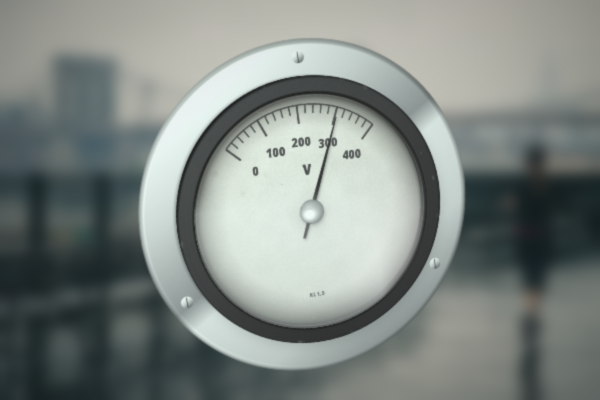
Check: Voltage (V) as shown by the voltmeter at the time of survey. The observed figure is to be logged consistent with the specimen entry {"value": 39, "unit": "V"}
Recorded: {"value": 300, "unit": "V"}
